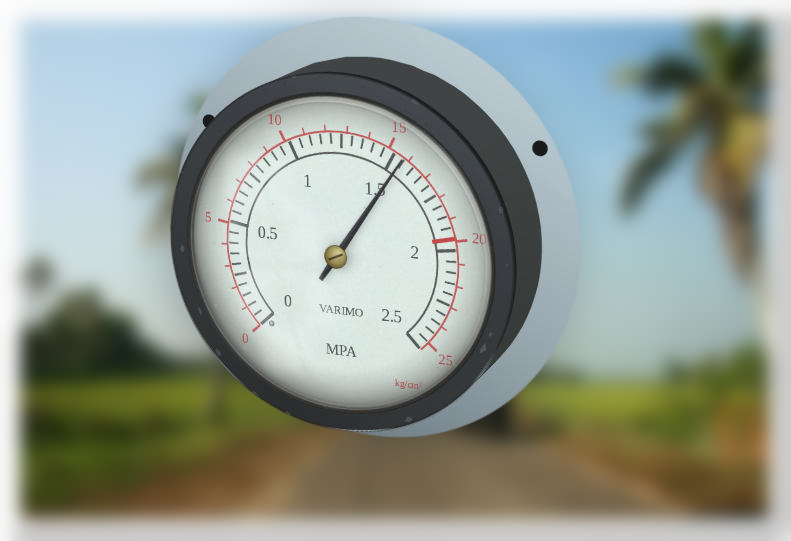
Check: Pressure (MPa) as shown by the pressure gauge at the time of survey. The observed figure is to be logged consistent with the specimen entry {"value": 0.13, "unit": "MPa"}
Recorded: {"value": 1.55, "unit": "MPa"}
